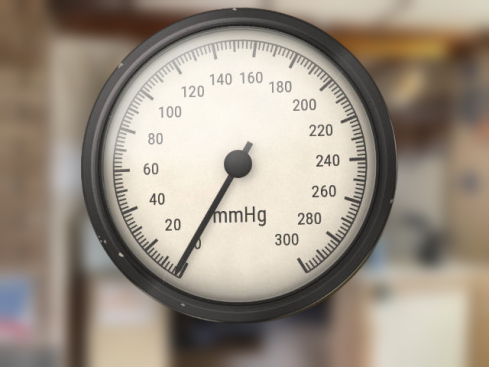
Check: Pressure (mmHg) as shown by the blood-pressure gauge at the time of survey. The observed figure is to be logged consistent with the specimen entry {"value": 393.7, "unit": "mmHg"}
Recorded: {"value": 2, "unit": "mmHg"}
